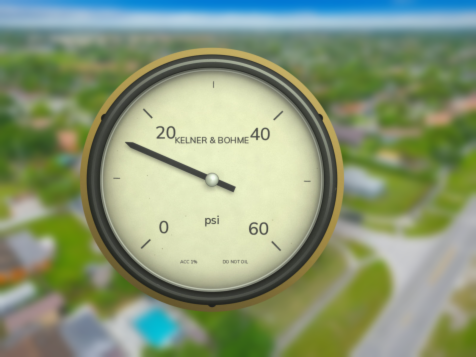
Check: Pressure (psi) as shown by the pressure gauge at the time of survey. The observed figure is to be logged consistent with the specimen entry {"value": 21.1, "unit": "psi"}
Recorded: {"value": 15, "unit": "psi"}
